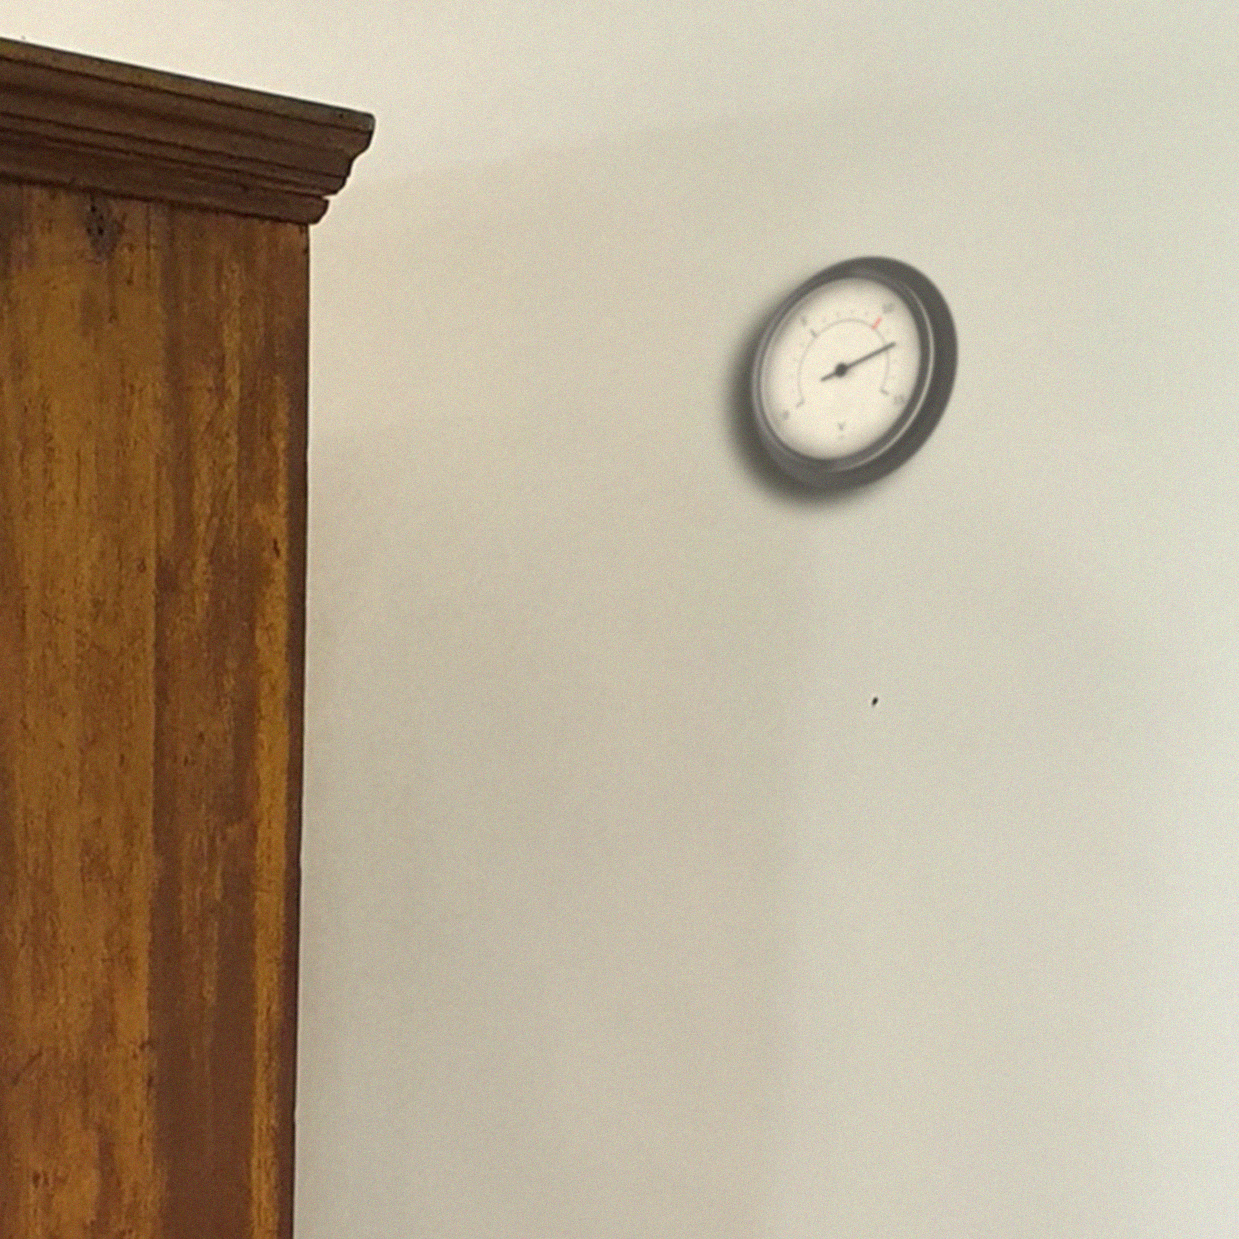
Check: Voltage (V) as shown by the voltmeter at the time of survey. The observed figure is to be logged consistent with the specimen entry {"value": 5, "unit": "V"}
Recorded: {"value": 12, "unit": "V"}
